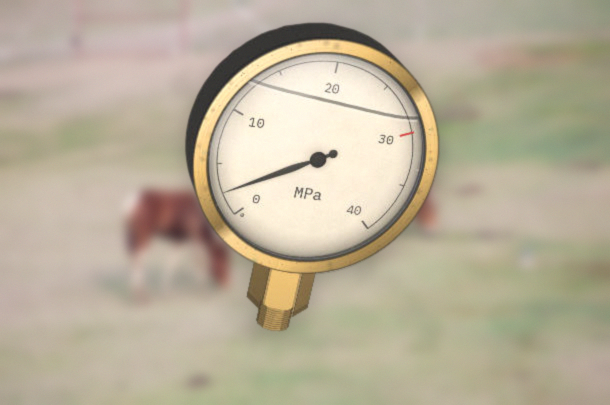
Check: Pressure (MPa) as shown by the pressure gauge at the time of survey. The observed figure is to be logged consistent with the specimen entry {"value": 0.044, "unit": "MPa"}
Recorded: {"value": 2.5, "unit": "MPa"}
